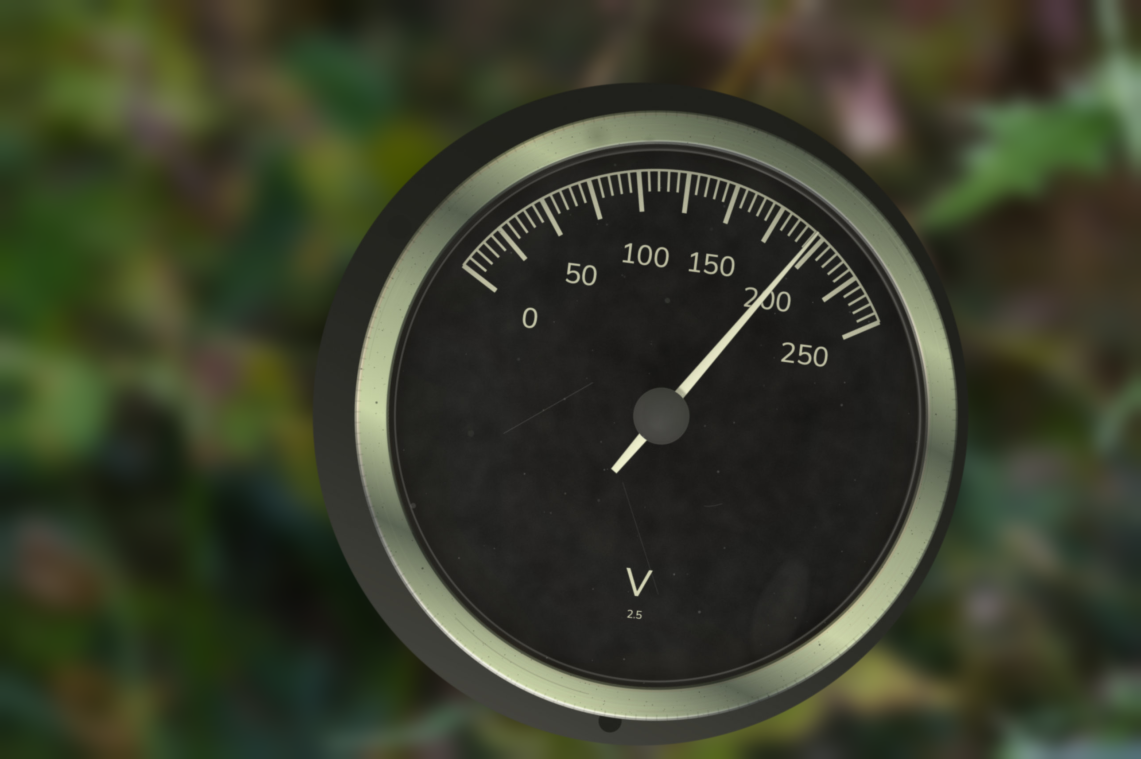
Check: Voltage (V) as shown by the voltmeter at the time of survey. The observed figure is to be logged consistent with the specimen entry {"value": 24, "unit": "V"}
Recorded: {"value": 195, "unit": "V"}
